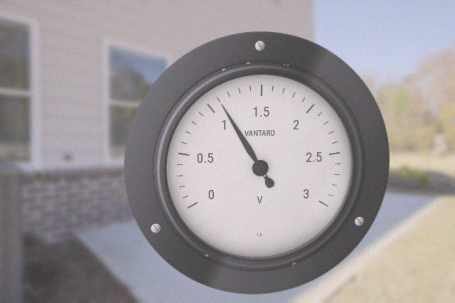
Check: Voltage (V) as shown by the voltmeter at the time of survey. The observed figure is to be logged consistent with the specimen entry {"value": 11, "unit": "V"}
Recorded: {"value": 1.1, "unit": "V"}
